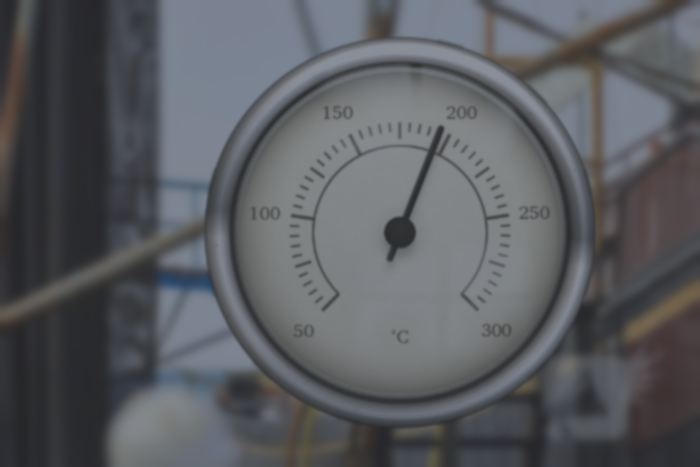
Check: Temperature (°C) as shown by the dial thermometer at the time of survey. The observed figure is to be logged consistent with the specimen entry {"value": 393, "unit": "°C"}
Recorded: {"value": 195, "unit": "°C"}
